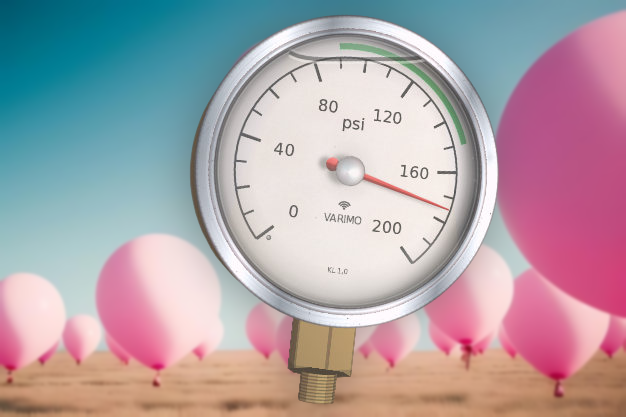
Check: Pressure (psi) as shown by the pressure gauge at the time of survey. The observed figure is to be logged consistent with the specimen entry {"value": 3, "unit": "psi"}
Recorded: {"value": 175, "unit": "psi"}
